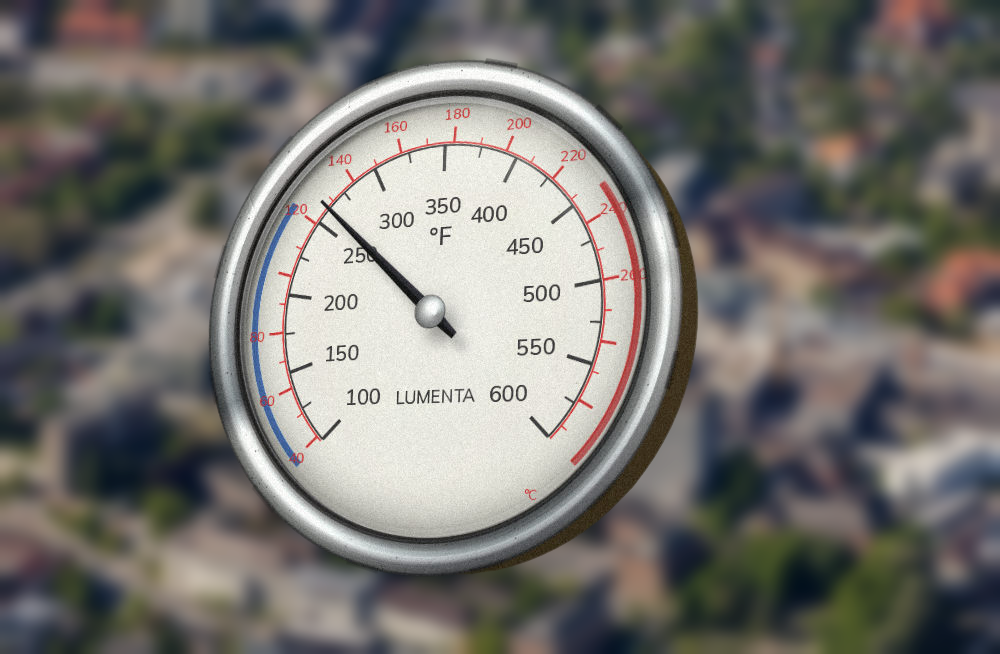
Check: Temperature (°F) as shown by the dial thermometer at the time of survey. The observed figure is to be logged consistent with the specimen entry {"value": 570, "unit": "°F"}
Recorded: {"value": 262.5, "unit": "°F"}
